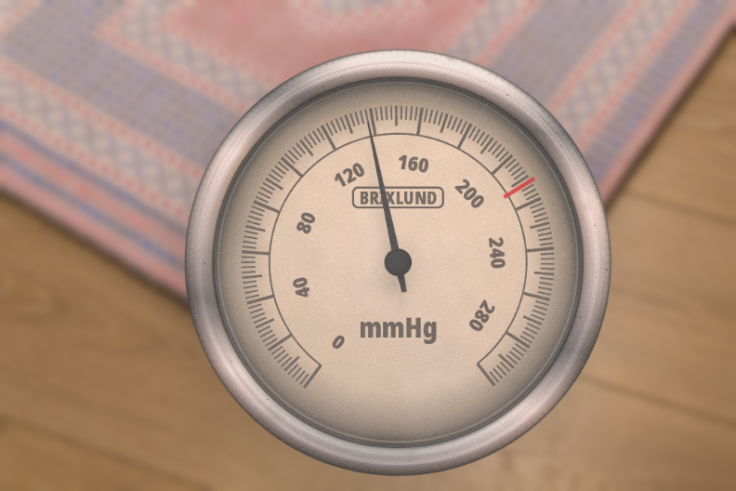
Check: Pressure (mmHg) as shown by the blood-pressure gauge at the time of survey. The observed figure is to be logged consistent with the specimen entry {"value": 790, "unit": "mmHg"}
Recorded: {"value": 138, "unit": "mmHg"}
